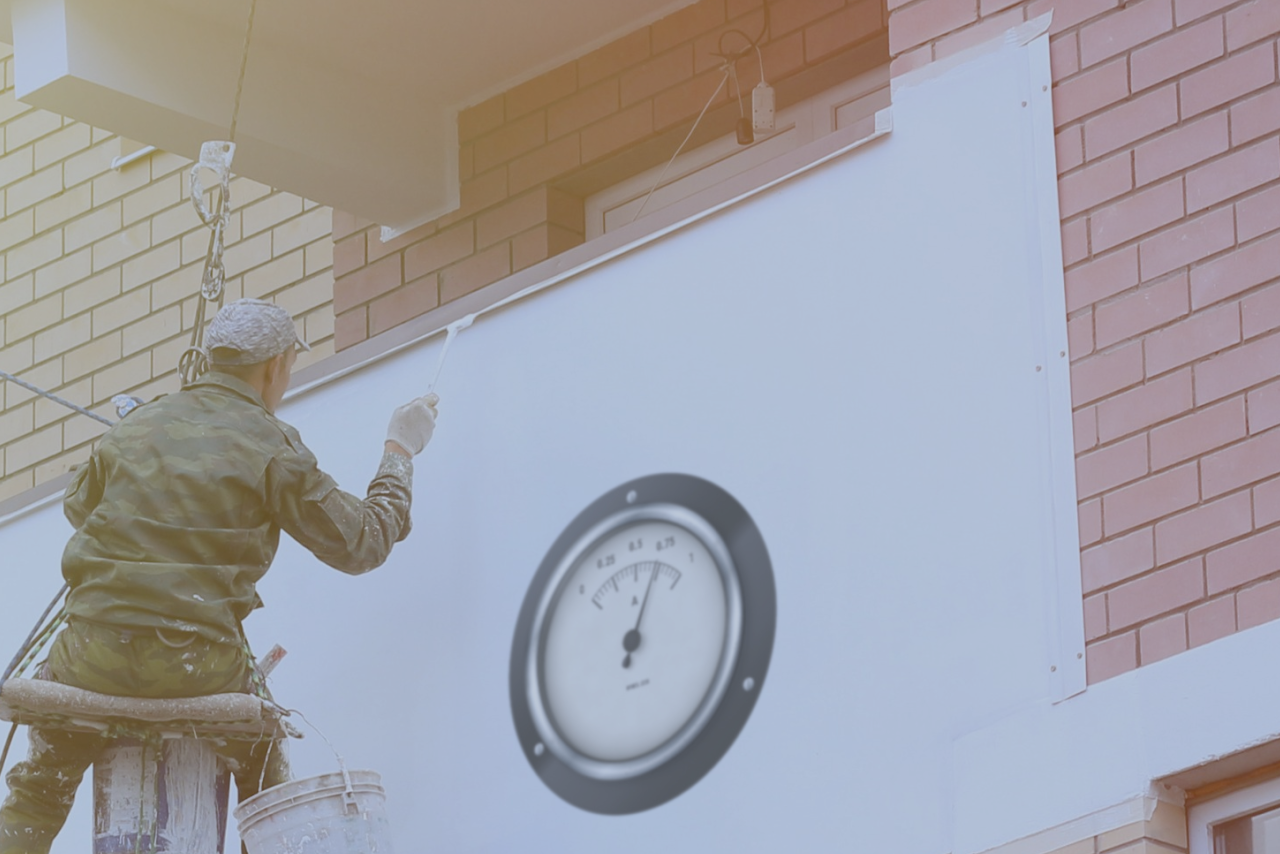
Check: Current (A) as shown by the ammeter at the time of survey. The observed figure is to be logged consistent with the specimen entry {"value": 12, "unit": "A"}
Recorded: {"value": 0.75, "unit": "A"}
